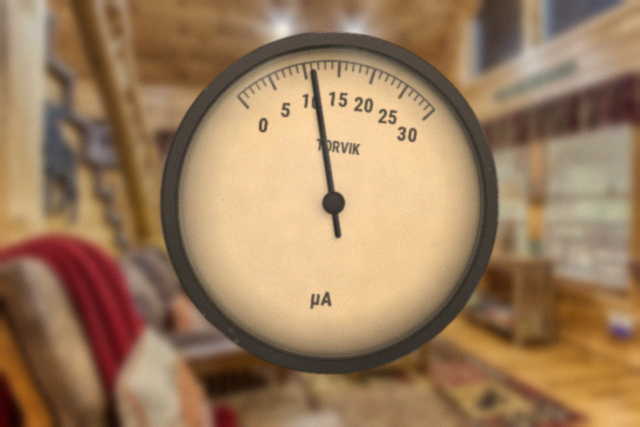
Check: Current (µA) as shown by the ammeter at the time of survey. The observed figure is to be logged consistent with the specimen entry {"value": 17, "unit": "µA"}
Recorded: {"value": 11, "unit": "µA"}
